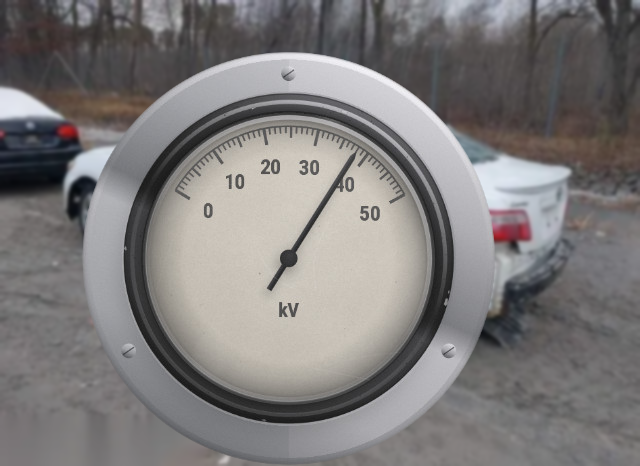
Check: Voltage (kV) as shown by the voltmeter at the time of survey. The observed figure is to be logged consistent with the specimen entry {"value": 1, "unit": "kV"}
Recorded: {"value": 38, "unit": "kV"}
